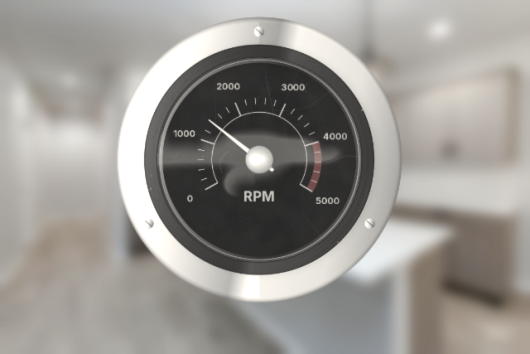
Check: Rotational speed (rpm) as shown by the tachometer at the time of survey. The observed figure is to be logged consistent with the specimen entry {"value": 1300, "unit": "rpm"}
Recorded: {"value": 1400, "unit": "rpm"}
